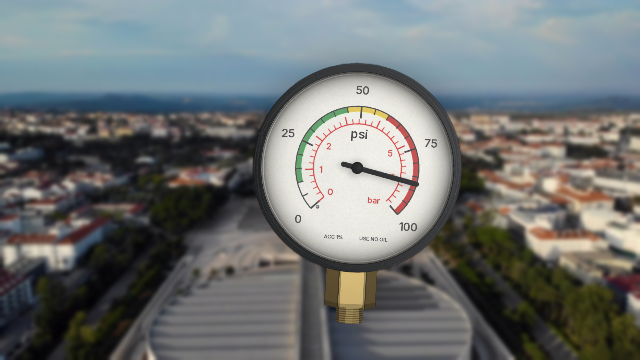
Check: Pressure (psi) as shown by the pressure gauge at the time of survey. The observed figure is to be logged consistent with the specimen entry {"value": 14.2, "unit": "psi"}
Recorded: {"value": 87.5, "unit": "psi"}
